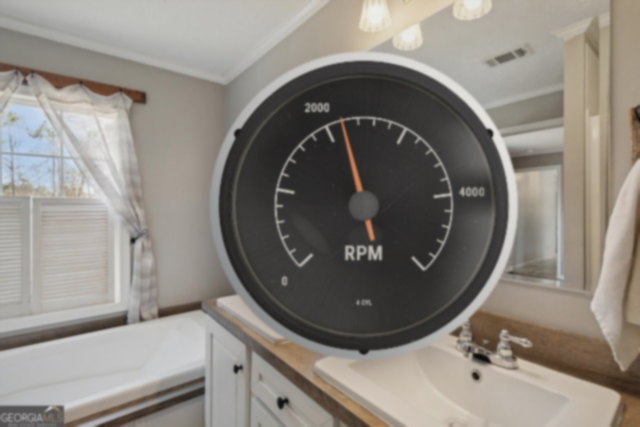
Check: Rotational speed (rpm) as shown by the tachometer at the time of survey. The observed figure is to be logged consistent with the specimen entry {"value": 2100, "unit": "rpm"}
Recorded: {"value": 2200, "unit": "rpm"}
